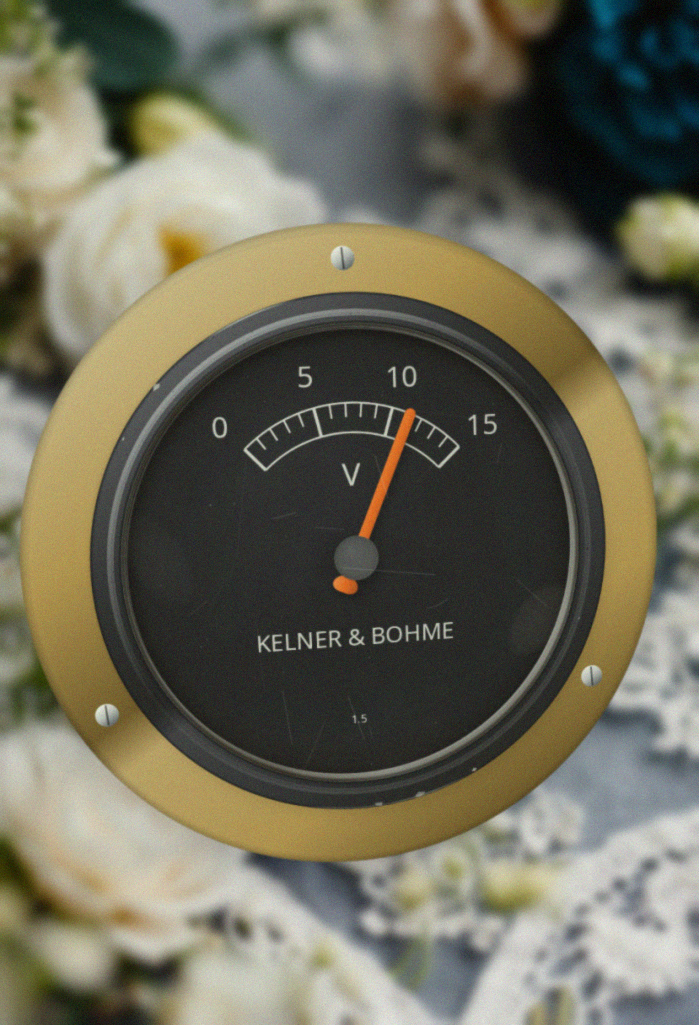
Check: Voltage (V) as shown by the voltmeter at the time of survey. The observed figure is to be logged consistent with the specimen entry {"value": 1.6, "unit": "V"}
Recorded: {"value": 11, "unit": "V"}
